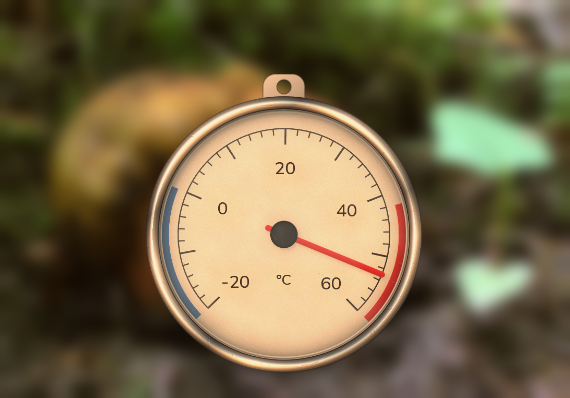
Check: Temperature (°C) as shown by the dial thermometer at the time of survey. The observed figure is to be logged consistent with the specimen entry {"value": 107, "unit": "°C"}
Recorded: {"value": 53, "unit": "°C"}
